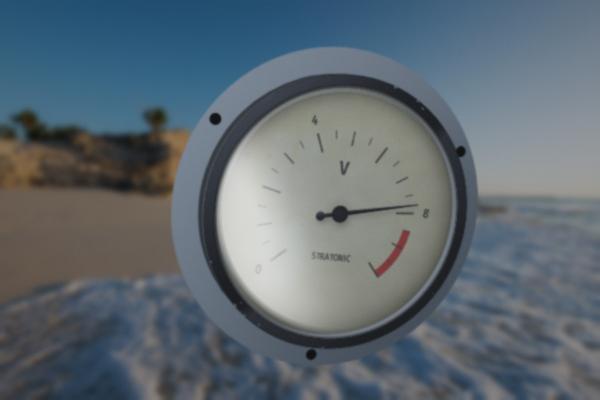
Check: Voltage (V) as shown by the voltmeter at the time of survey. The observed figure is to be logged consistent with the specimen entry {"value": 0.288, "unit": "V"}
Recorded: {"value": 7.75, "unit": "V"}
